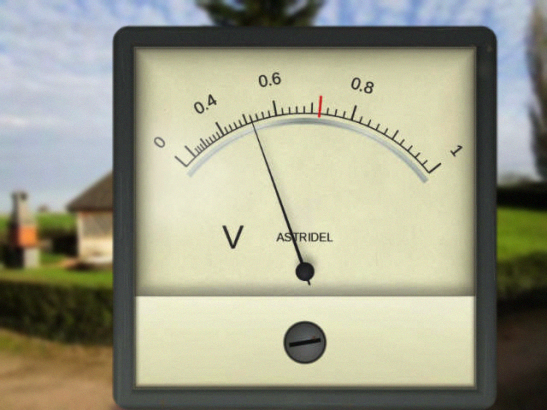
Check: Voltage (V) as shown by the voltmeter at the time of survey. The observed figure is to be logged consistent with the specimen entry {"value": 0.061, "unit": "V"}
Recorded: {"value": 0.52, "unit": "V"}
